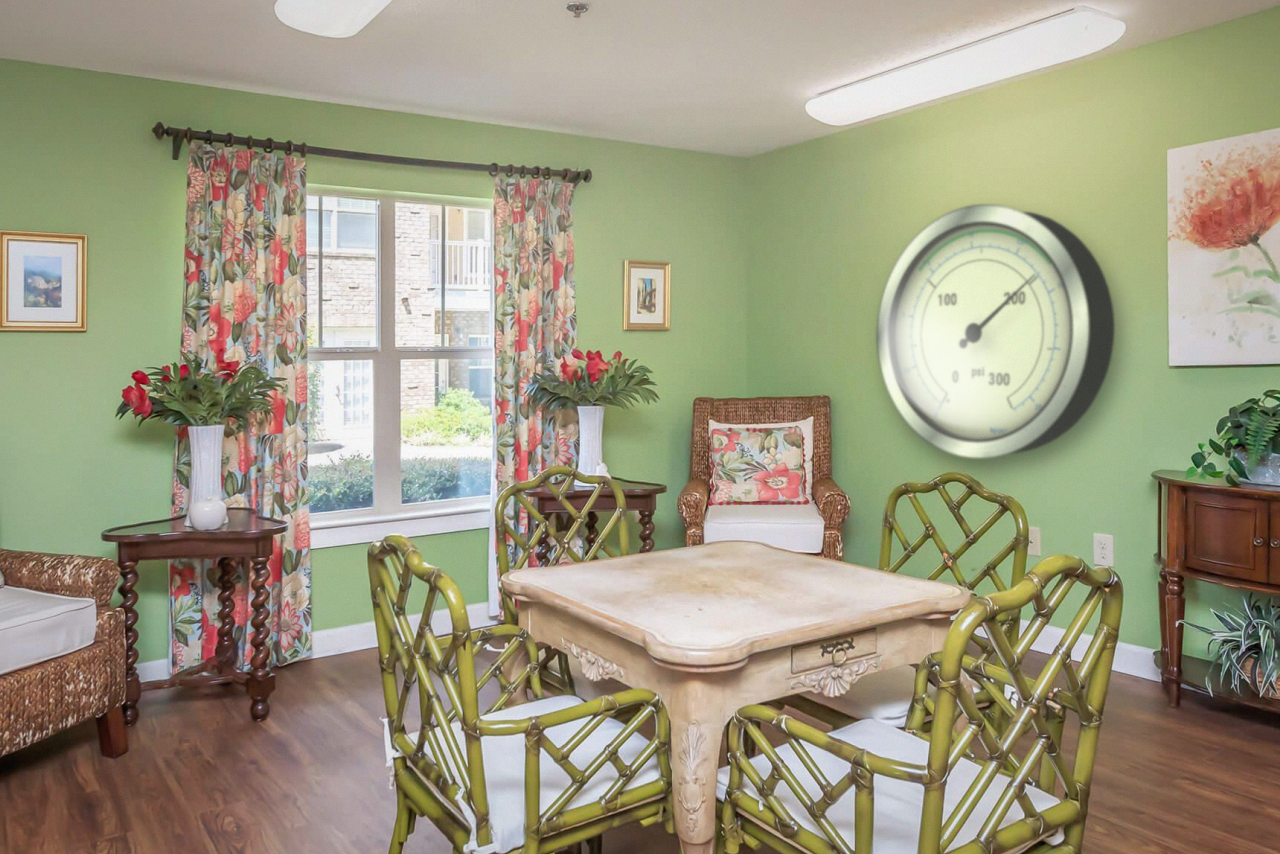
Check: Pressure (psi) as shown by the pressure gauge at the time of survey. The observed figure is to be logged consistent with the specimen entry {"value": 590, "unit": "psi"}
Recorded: {"value": 200, "unit": "psi"}
